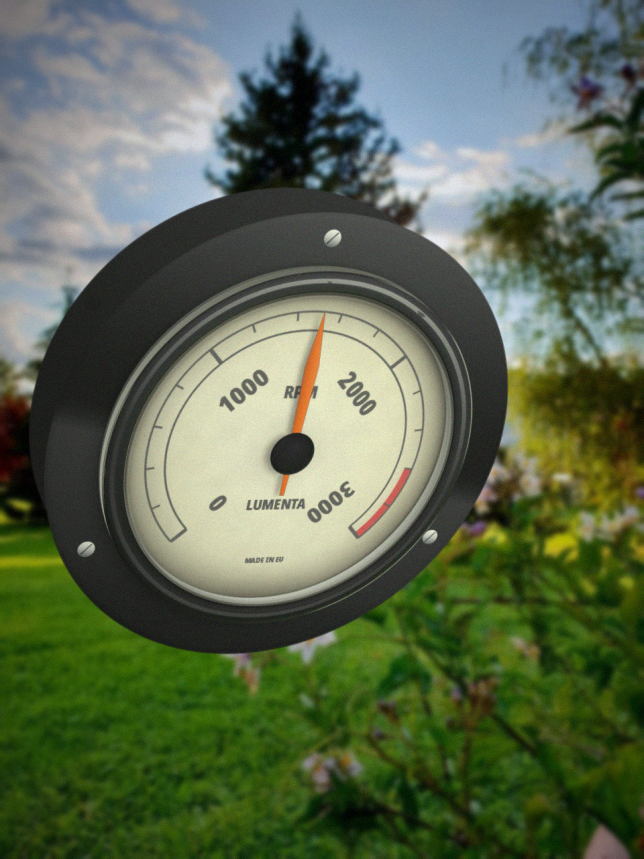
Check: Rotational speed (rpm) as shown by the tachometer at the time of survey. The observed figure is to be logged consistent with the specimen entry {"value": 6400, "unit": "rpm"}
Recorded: {"value": 1500, "unit": "rpm"}
